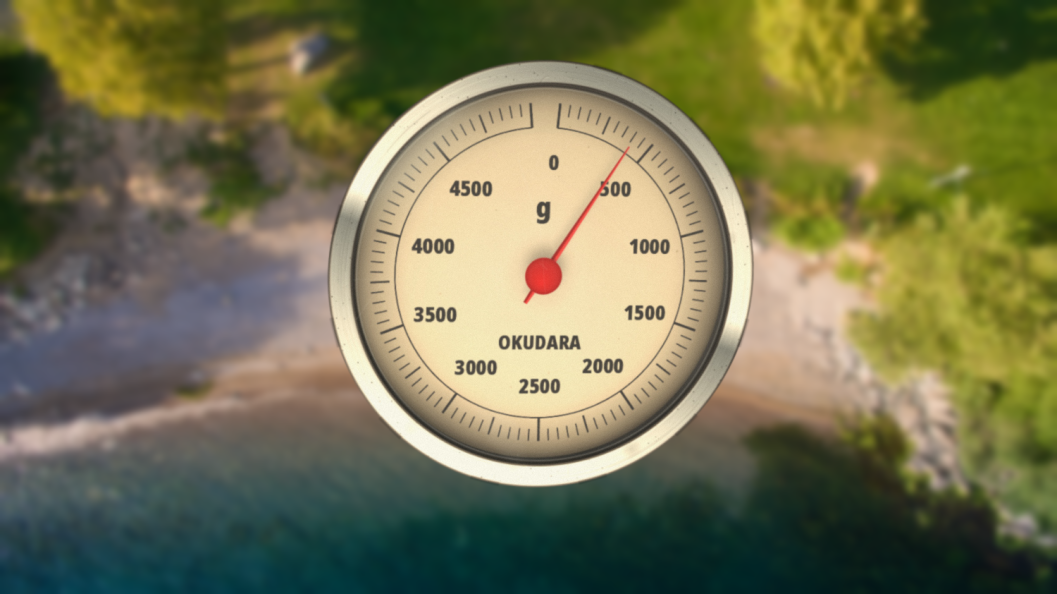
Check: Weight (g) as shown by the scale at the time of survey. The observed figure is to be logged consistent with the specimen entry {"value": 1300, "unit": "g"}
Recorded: {"value": 400, "unit": "g"}
